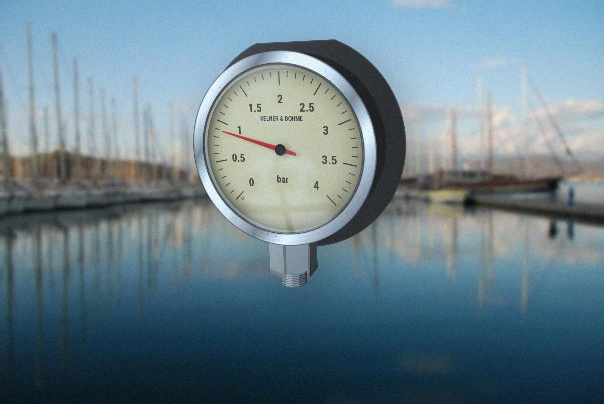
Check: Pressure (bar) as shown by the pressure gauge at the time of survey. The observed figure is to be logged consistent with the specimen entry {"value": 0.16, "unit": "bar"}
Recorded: {"value": 0.9, "unit": "bar"}
